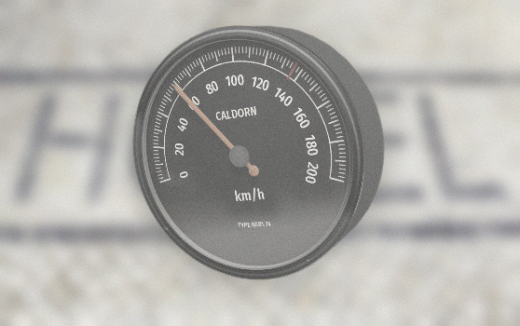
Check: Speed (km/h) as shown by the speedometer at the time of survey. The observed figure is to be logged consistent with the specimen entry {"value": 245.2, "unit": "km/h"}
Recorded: {"value": 60, "unit": "km/h"}
